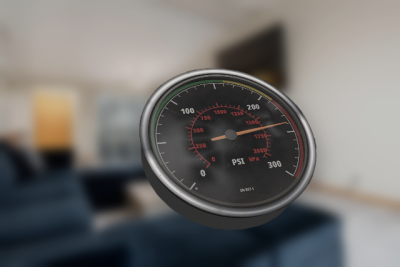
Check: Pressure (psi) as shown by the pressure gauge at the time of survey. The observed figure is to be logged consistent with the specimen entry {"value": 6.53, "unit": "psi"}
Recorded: {"value": 240, "unit": "psi"}
